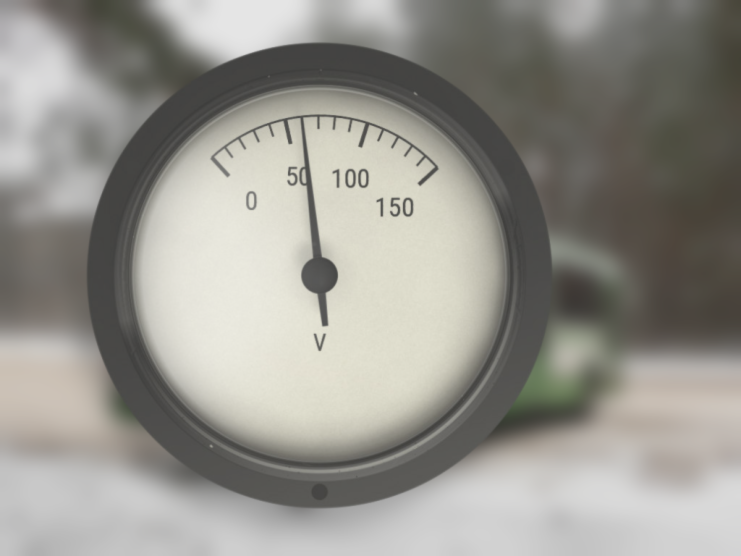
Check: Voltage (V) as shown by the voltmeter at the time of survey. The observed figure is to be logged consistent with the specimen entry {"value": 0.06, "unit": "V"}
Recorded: {"value": 60, "unit": "V"}
